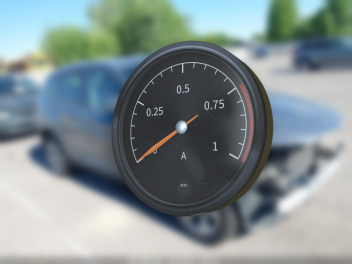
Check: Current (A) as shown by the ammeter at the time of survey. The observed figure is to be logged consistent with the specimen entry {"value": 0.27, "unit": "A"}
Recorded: {"value": 0, "unit": "A"}
